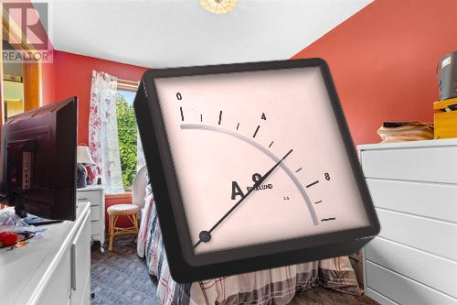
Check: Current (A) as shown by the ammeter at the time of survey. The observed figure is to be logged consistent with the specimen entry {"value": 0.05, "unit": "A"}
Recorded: {"value": 6, "unit": "A"}
